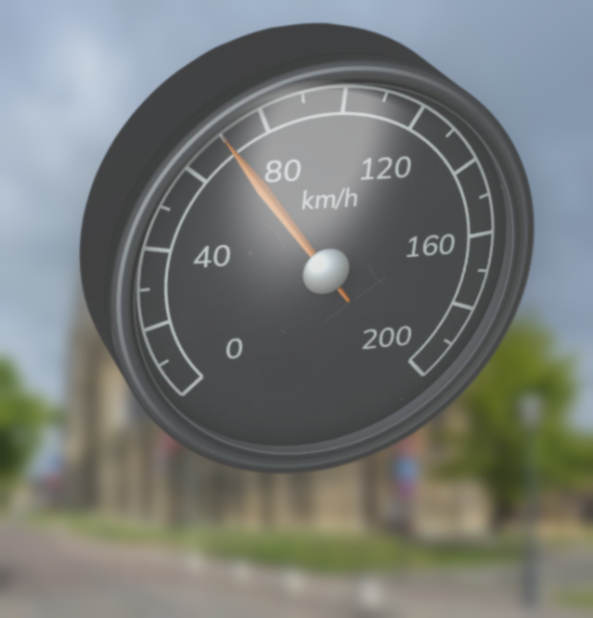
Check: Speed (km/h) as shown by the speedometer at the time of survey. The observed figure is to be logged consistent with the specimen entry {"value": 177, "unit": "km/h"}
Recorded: {"value": 70, "unit": "km/h"}
